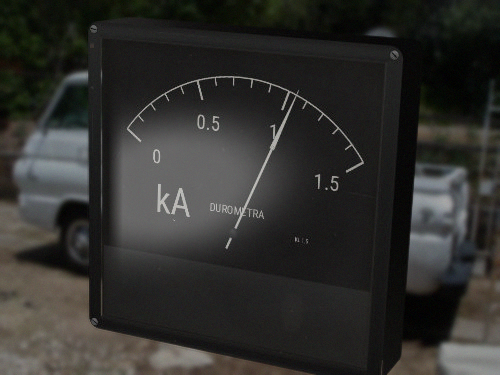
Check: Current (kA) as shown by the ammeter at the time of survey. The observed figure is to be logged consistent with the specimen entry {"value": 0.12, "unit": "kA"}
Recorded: {"value": 1.05, "unit": "kA"}
